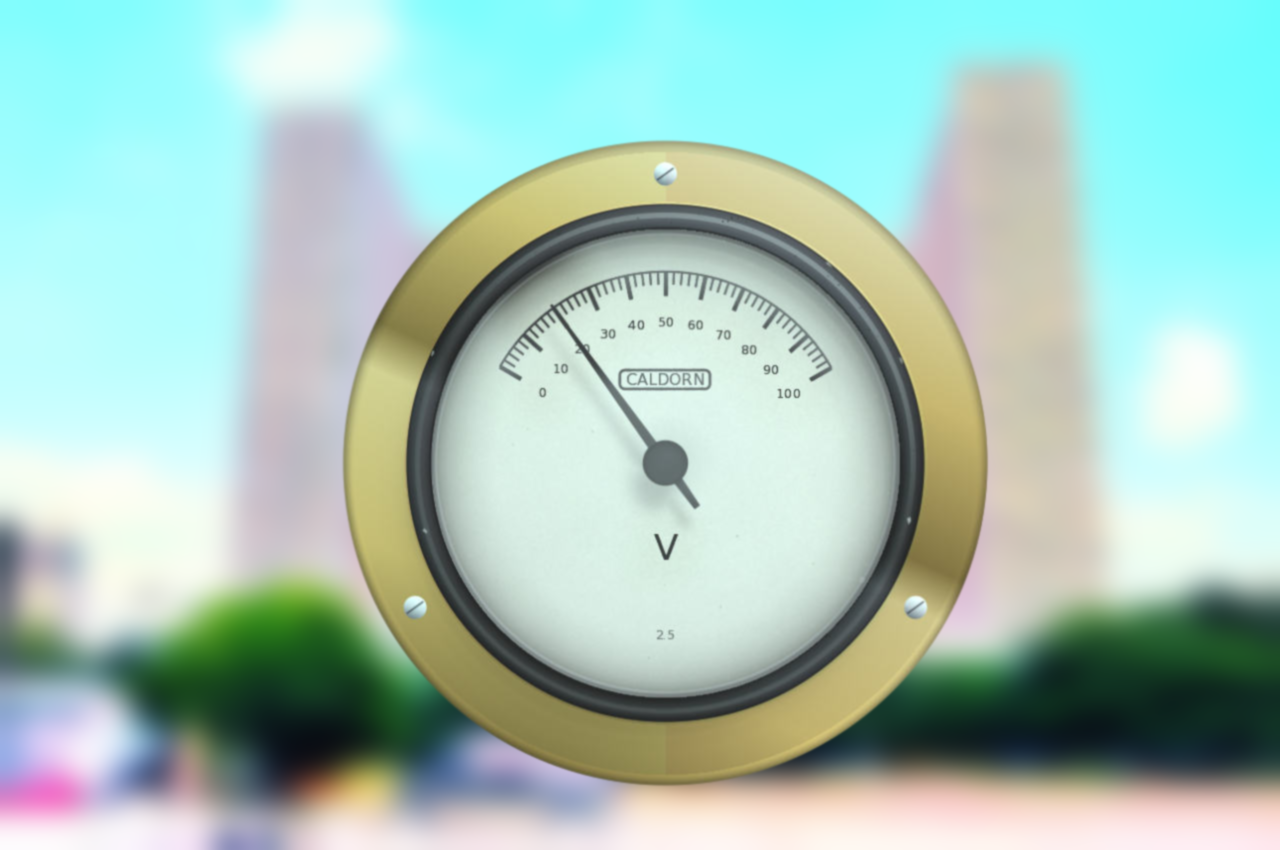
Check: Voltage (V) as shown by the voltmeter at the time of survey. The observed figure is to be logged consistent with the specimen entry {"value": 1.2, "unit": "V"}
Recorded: {"value": 20, "unit": "V"}
